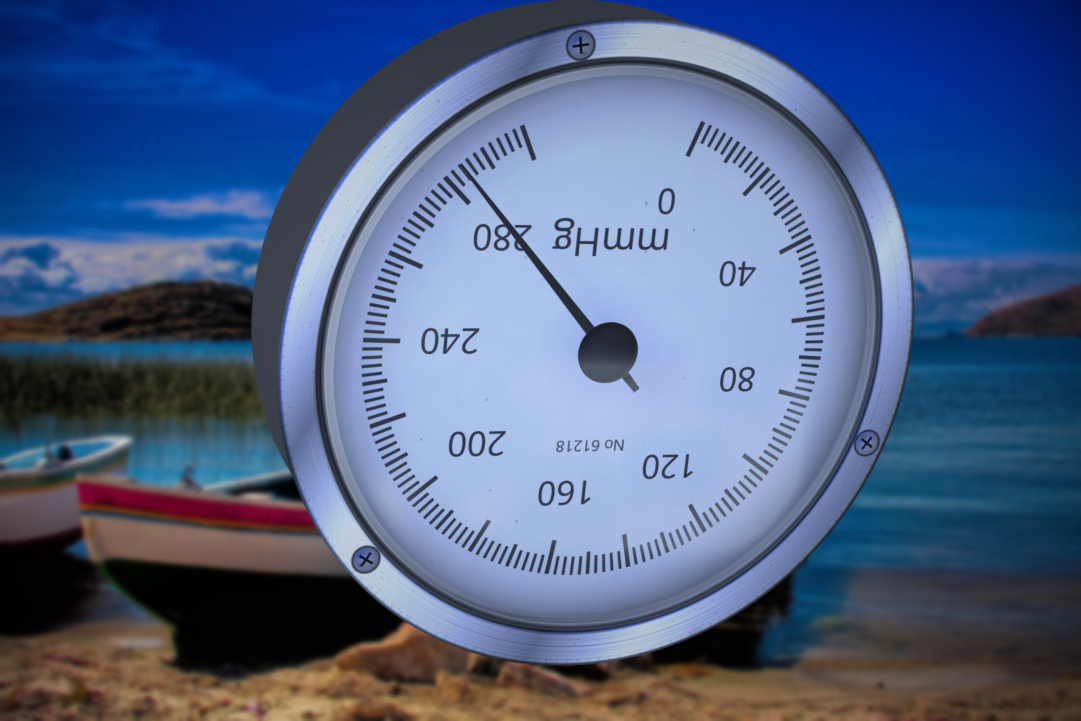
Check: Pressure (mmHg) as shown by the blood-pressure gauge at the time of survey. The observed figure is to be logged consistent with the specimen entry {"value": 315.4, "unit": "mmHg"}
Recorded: {"value": 284, "unit": "mmHg"}
